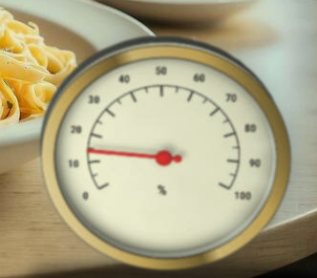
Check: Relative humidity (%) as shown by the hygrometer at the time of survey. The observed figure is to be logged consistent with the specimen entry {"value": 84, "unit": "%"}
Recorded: {"value": 15, "unit": "%"}
